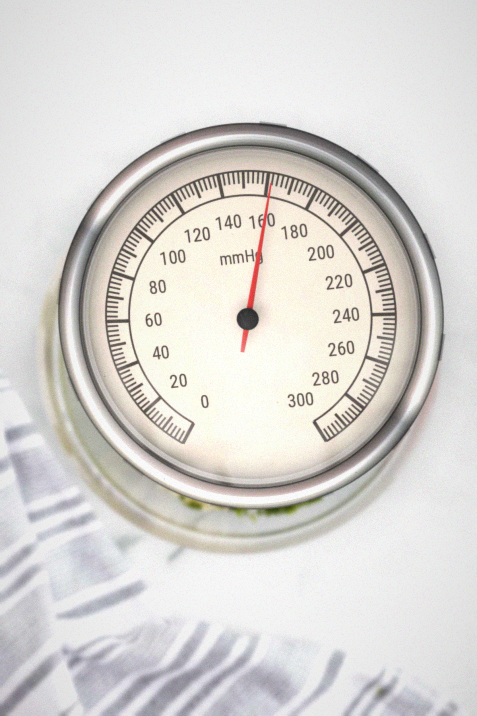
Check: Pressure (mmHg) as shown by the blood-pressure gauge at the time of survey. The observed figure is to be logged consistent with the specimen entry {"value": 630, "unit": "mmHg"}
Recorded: {"value": 162, "unit": "mmHg"}
